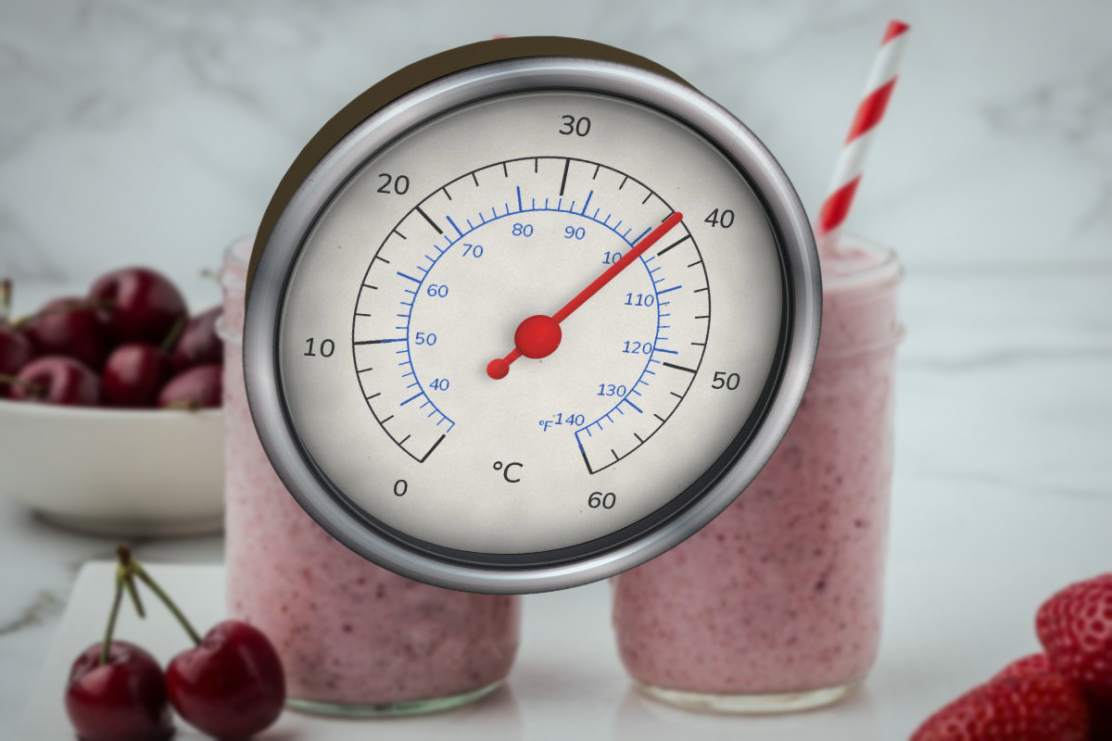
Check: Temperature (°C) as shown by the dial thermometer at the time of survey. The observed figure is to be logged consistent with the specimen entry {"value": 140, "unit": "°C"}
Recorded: {"value": 38, "unit": "°C"}
